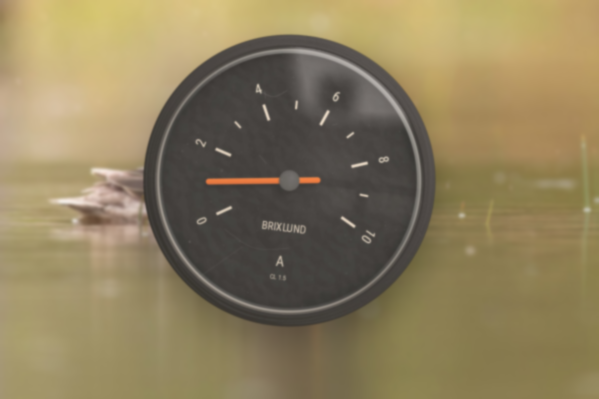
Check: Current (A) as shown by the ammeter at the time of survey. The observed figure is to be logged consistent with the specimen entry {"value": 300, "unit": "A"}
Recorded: {"value": 1, "unit": "A"}
